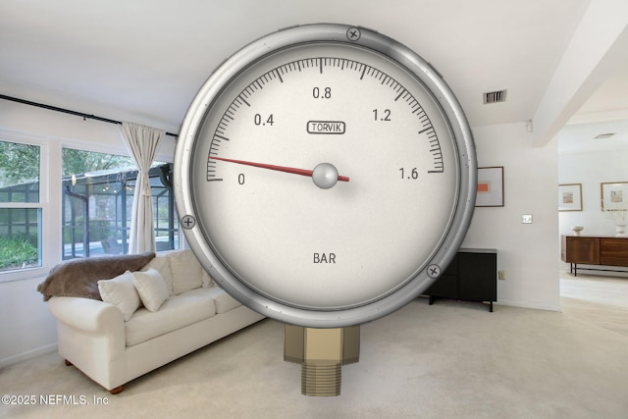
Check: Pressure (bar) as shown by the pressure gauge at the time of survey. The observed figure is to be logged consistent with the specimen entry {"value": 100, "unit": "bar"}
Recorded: {"value": 0.1, "unit": "bar"}
